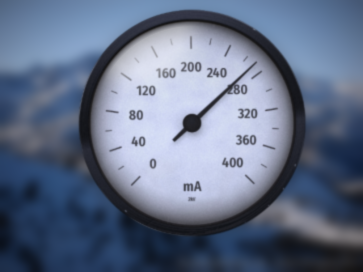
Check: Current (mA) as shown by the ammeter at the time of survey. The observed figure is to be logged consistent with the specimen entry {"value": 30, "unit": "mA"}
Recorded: {"value": 270, "unit": "mA"}
